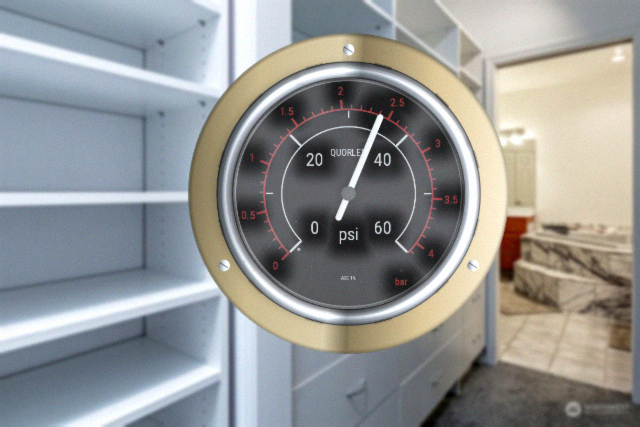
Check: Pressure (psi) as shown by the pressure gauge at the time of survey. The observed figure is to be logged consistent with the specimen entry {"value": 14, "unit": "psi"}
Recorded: {"value": 35, "unit": "psi"}
